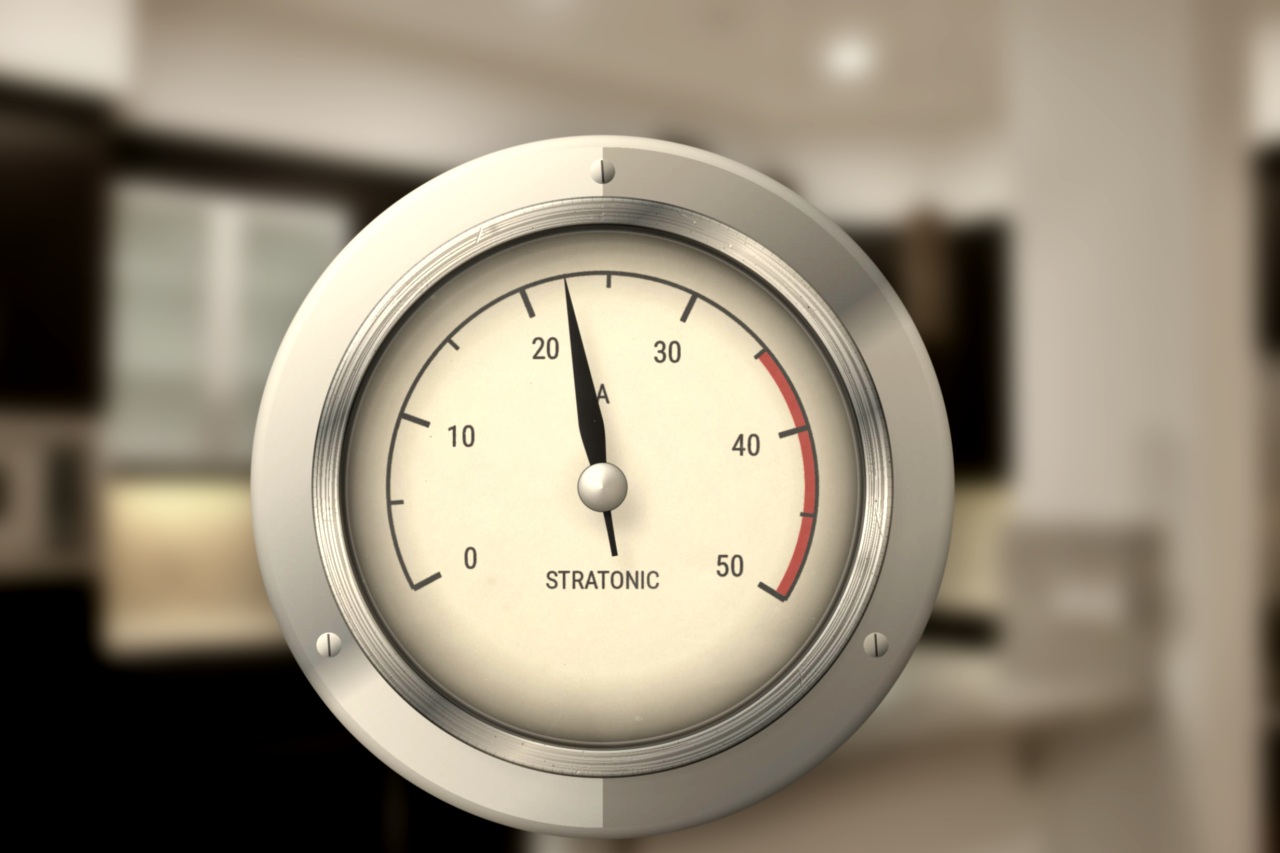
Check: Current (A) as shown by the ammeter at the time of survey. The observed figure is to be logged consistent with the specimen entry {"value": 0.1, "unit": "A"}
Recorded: {"value": 22.5, "unit": "A"}
